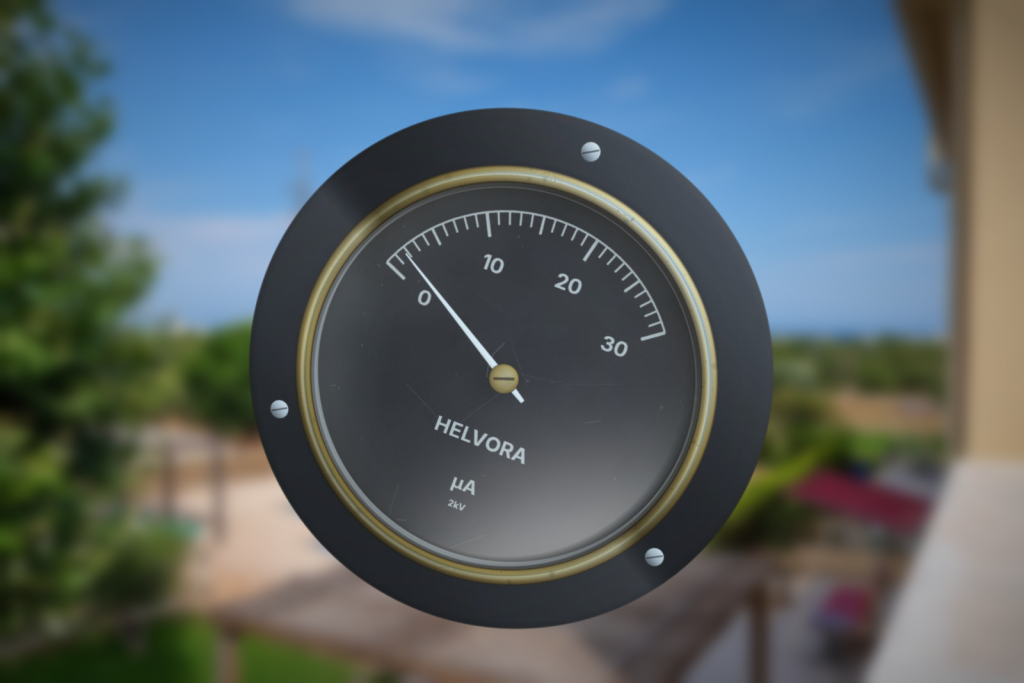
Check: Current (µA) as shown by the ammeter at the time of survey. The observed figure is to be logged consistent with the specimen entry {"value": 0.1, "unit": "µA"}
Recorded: {"value": 2, "unit": "µA"}
